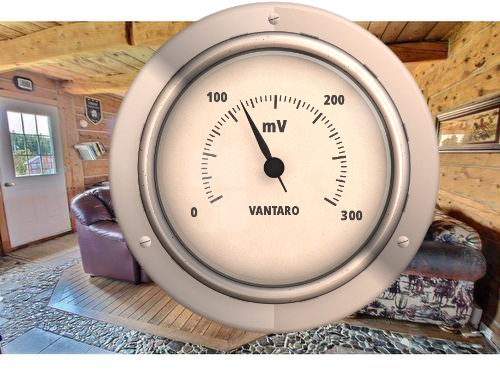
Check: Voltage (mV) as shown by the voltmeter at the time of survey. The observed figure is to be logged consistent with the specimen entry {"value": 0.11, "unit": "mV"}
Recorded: {"value": 115, "unit": "mV"}
